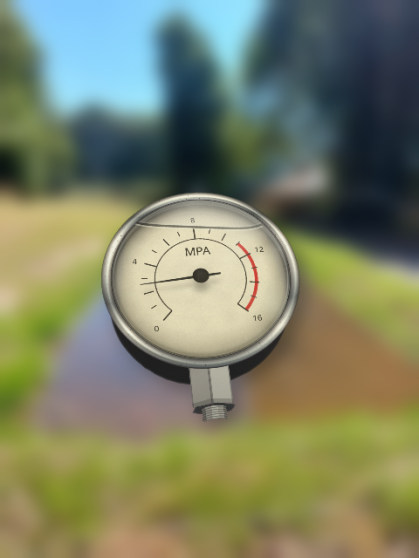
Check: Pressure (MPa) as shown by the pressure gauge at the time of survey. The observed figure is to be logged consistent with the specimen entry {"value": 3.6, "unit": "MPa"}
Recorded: {"value": 2.5, "unit": "MPa"}
